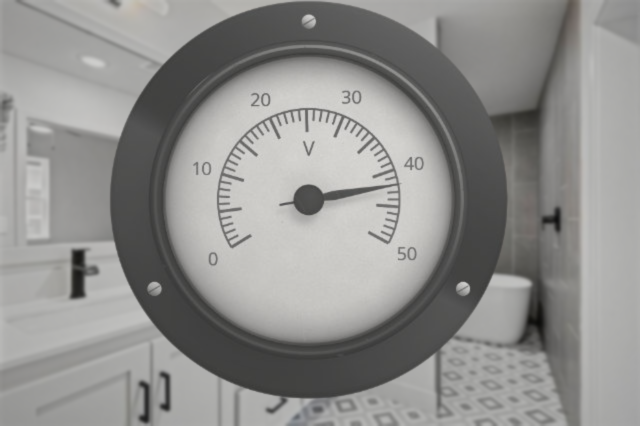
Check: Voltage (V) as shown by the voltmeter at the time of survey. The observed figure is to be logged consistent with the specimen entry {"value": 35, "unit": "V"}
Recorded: {"value": 42, "unit": "V"}
